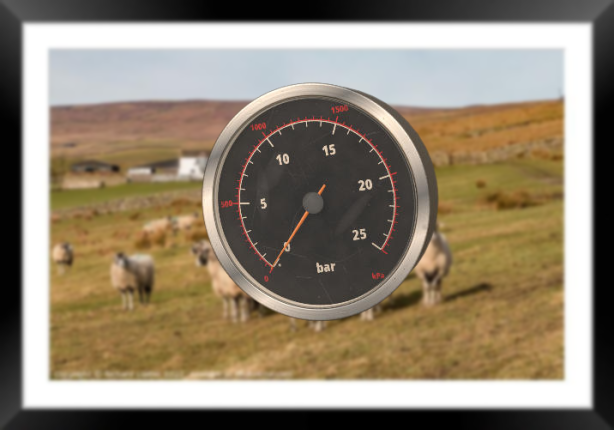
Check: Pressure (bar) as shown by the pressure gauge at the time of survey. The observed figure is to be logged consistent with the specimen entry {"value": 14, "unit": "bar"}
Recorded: {"value": 0, "unit": "bar"}
